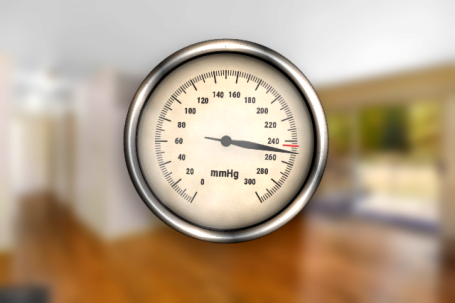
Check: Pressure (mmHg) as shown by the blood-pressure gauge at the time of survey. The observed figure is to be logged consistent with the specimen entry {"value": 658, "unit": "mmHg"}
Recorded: {"value": 250, "unit": "mmHg"}
